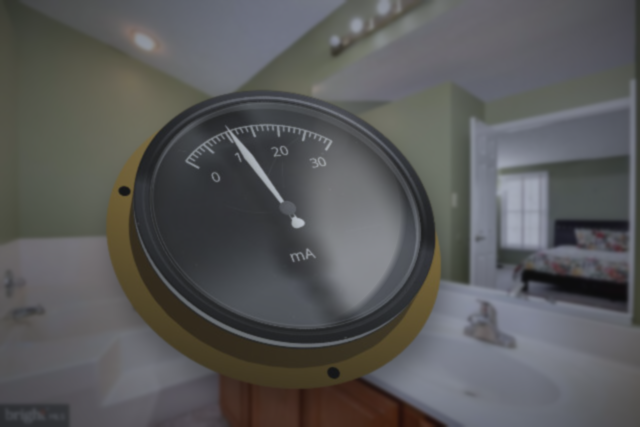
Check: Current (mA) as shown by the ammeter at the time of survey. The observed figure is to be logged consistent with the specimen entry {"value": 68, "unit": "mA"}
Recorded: {"value": 10, "unit": "mA"}
